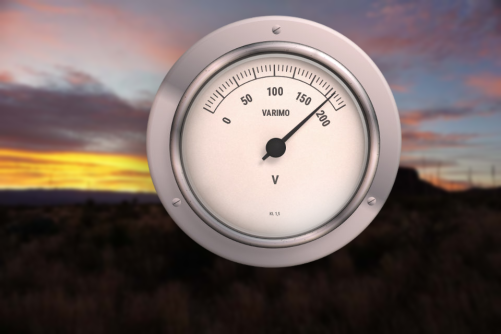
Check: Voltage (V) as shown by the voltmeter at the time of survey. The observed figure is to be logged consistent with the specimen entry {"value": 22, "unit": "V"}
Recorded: {"value": 180, "unit": "V"}
